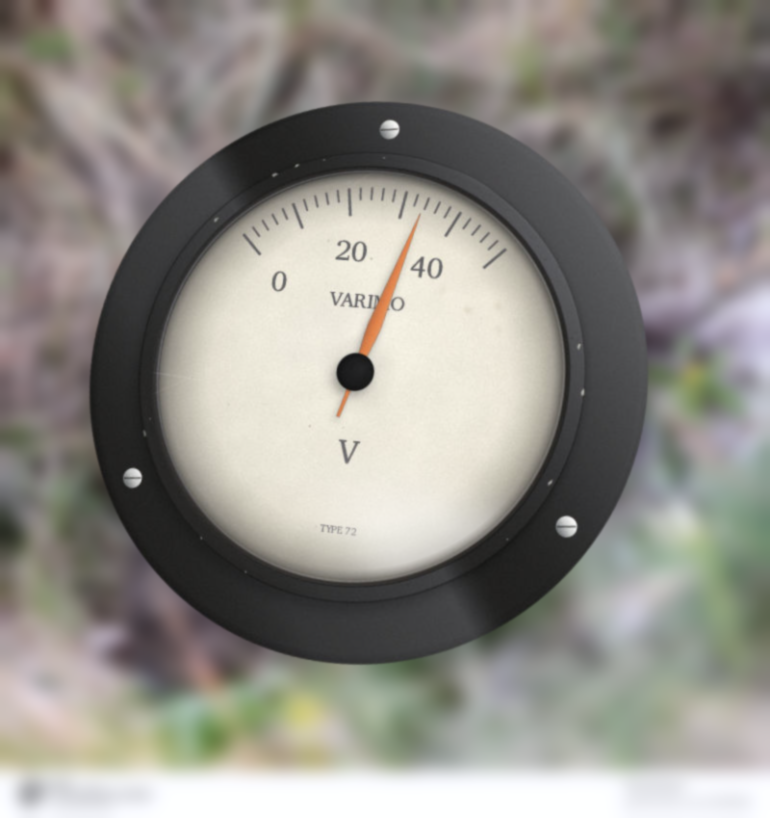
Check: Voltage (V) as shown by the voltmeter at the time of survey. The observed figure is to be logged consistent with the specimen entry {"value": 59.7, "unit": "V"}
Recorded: {"value": 34, "unit": "V"}
